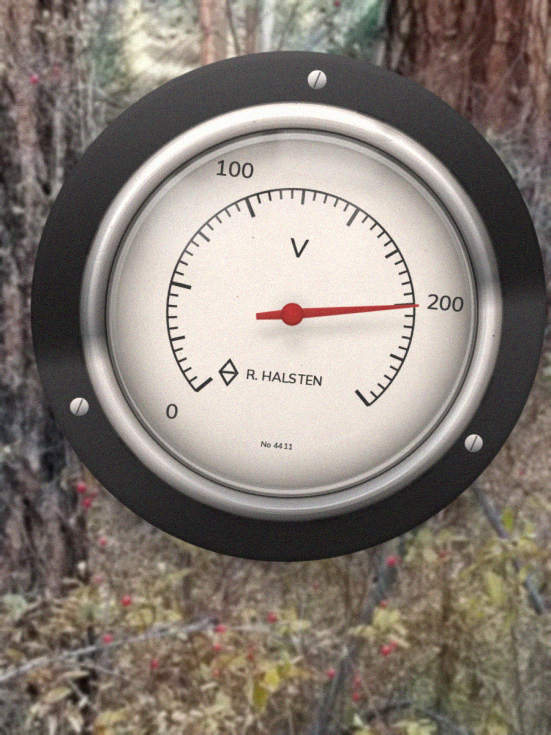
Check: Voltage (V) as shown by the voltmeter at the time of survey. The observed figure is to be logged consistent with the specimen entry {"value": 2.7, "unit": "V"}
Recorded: {"value": 200, "unit": "V"}
